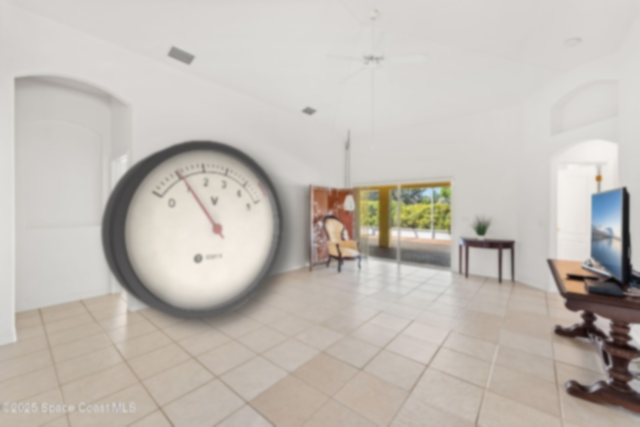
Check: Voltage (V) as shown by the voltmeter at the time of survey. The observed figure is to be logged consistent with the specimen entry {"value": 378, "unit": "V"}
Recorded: {"value": 1, "unit": "V"}
